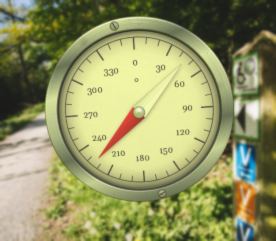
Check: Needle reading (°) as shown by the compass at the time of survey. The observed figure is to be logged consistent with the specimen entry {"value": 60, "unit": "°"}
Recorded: {"value": 225, "unit": "°"}
